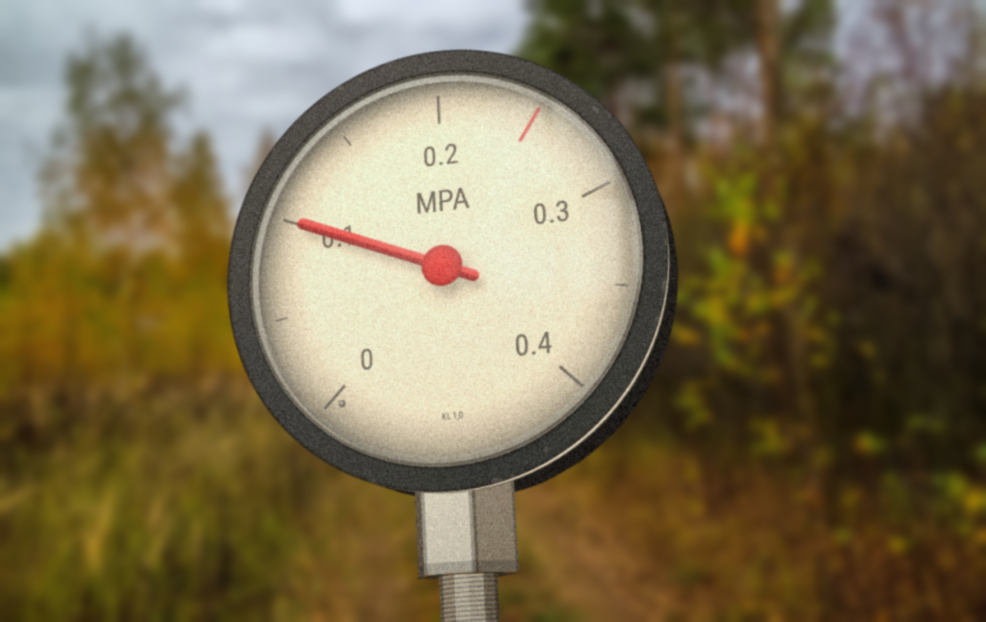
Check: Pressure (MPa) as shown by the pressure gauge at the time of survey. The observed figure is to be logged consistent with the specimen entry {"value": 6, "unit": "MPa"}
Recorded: {"value": 0.1, "unit": "MPa"}
